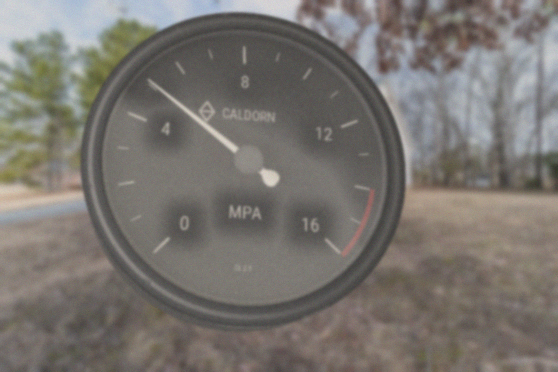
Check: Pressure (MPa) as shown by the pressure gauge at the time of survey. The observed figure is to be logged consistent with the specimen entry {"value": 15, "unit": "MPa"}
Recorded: {"value": 5, "unit": "MPa"}
